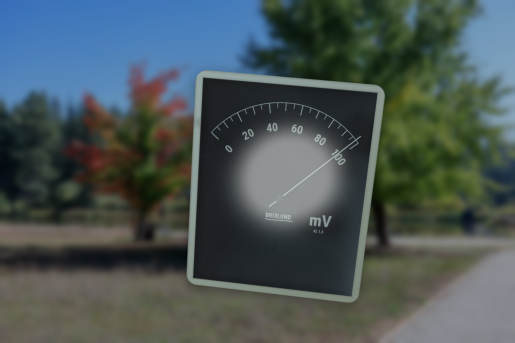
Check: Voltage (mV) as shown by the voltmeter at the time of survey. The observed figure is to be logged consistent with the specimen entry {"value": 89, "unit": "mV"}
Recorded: {"value": 97.5, "unit": "mV"}
